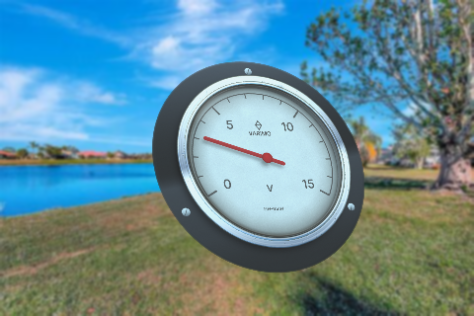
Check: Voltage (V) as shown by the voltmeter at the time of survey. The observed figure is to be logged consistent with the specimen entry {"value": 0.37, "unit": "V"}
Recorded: {"value": 3, "unit": "V"}
